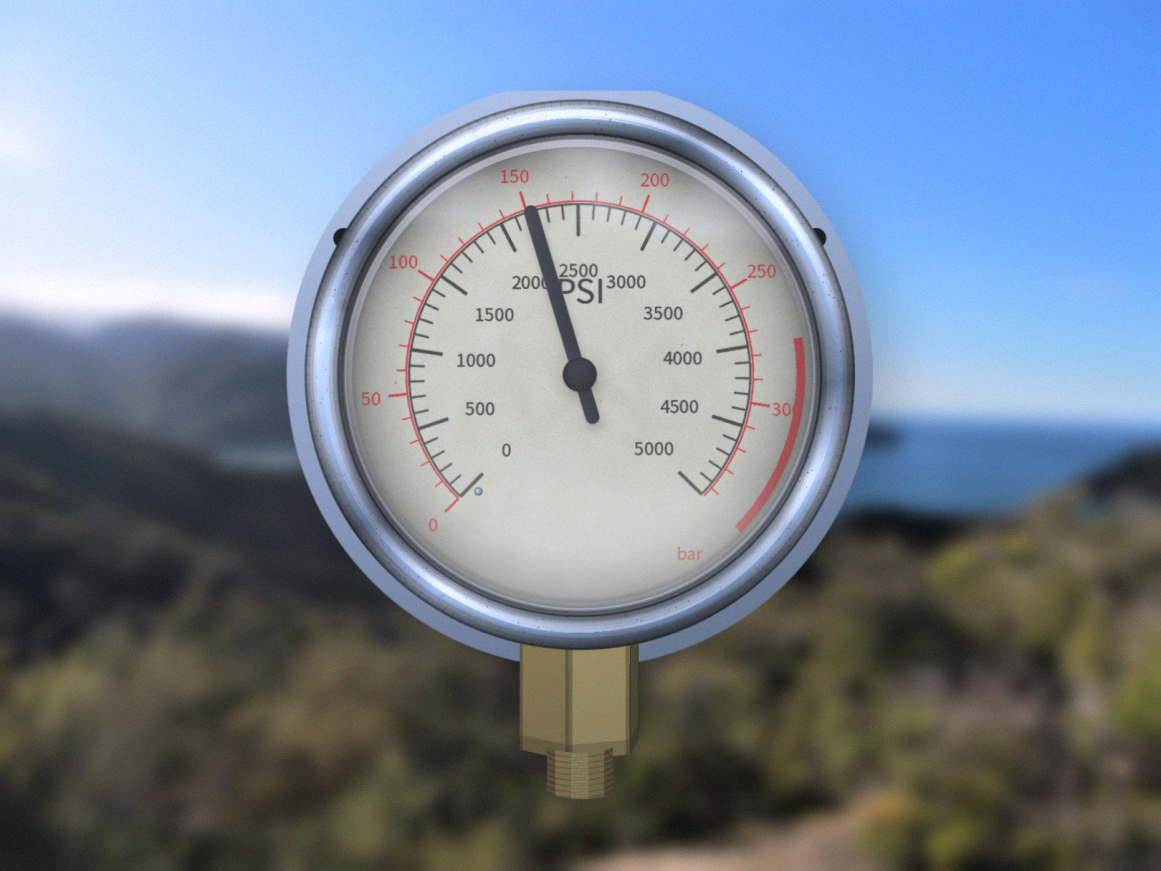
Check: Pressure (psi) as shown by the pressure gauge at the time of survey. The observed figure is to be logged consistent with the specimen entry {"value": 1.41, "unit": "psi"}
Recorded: {"value": 2200, "unit": "psi"}
